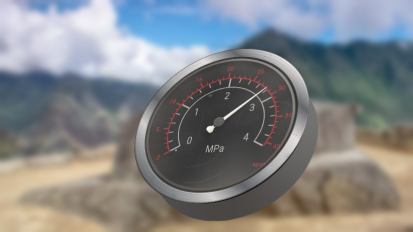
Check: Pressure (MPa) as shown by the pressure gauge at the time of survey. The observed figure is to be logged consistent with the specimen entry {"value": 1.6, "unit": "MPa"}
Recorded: {"value": 2.8, "unit": "MPa"}
